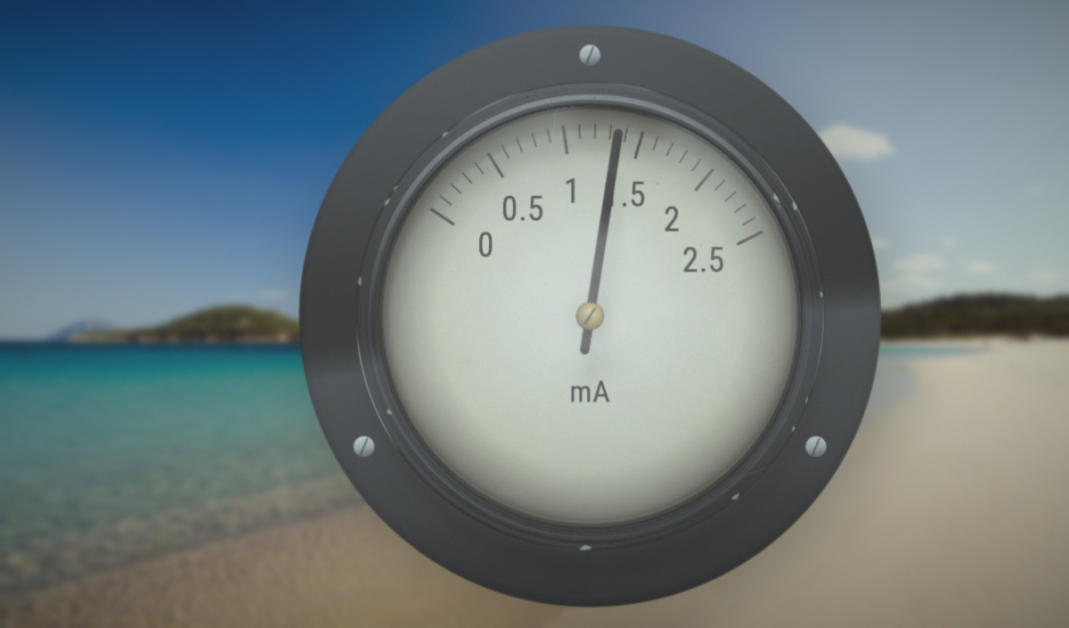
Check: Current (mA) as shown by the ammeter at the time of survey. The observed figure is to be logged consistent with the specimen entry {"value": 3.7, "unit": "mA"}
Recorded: {"value": 1.35, "unit": "mA"}
